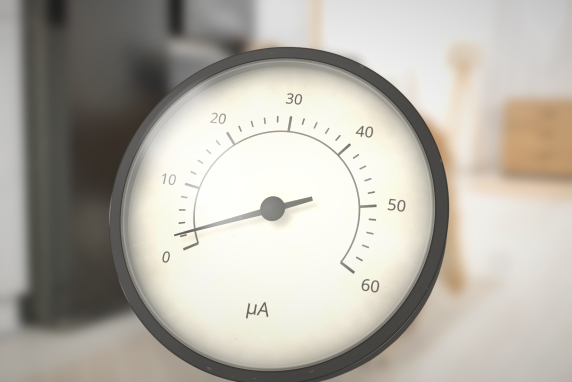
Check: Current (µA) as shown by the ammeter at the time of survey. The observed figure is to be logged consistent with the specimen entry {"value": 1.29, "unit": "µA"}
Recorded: {"value": 2, "unit": "µA"}
